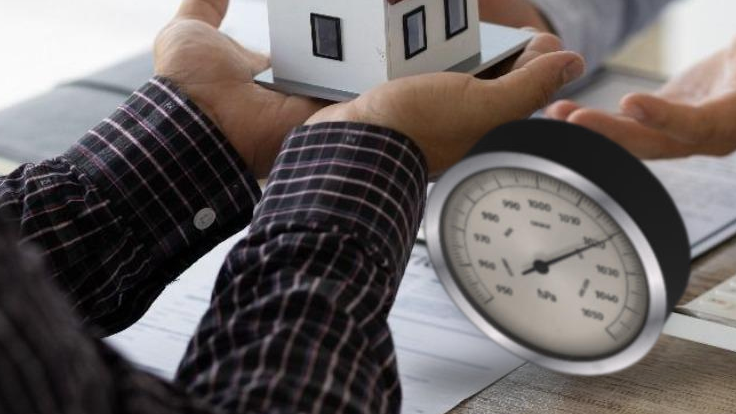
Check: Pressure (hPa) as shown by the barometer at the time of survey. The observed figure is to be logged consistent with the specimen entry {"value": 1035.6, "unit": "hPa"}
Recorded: {"value": 1020, "unit": "hPa"}
